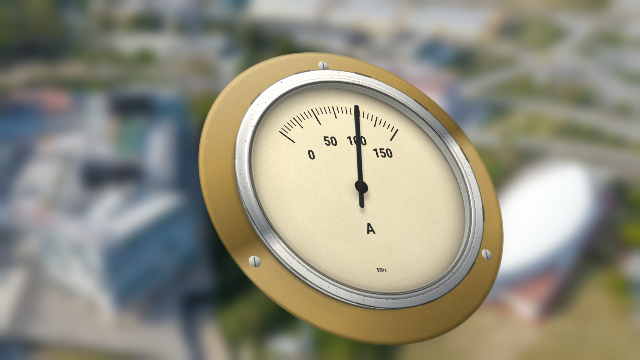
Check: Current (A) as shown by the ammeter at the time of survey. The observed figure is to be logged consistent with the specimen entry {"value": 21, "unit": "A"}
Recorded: {"value": 100, "unit": "A"}
